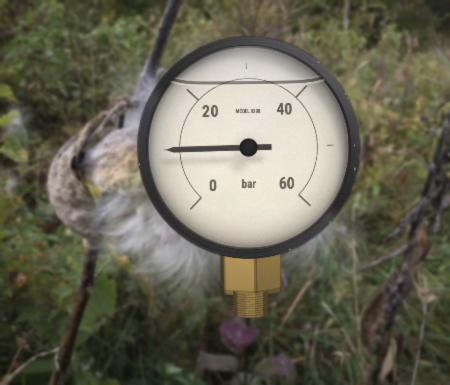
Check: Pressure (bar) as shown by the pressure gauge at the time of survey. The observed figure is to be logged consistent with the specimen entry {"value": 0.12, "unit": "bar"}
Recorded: {"value": 10, "unit": "bar"}
